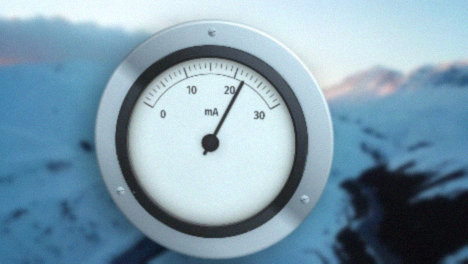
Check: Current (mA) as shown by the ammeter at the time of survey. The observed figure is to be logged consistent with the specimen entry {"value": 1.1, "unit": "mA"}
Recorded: {"value": 22, "unit": "mA"}
